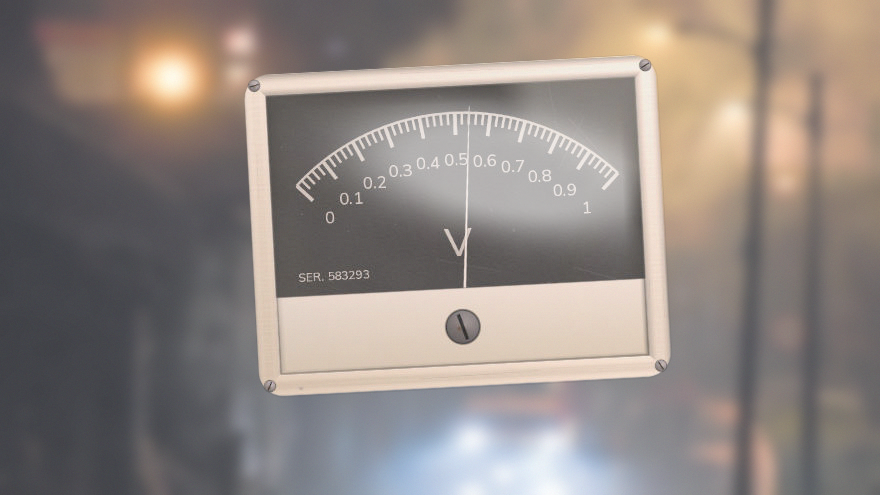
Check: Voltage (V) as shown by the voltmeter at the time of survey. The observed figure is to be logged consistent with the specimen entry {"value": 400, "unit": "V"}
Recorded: {"value": 0.54, "unit": "V"}
